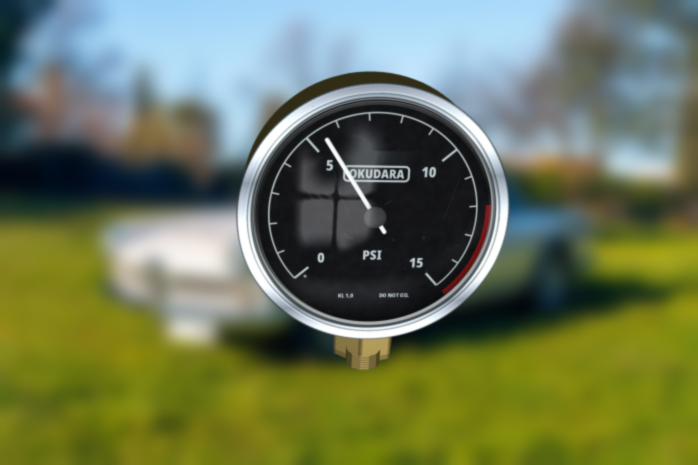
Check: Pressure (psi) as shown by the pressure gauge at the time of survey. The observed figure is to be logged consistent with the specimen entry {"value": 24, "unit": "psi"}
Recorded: {"value": 5.5, "unit": "psi"}
